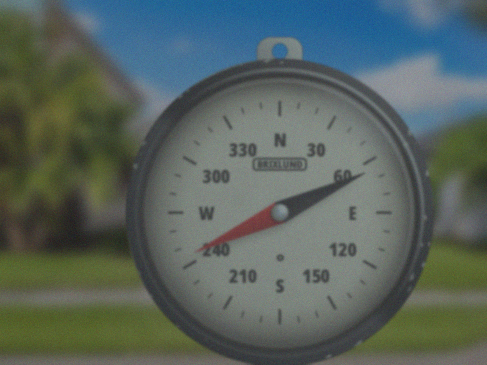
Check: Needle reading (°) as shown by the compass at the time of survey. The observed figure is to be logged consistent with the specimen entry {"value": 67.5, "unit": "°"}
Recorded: {"value": 245, "unit": "°"}
